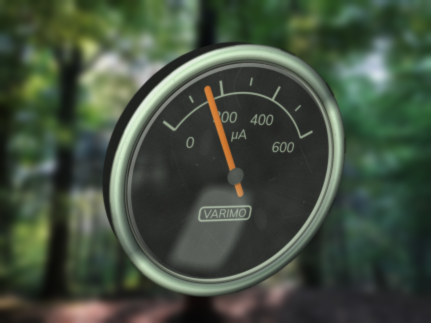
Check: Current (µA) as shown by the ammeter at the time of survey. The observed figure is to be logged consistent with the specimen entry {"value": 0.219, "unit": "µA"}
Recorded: {"value": 150, "unit": "µA"}
